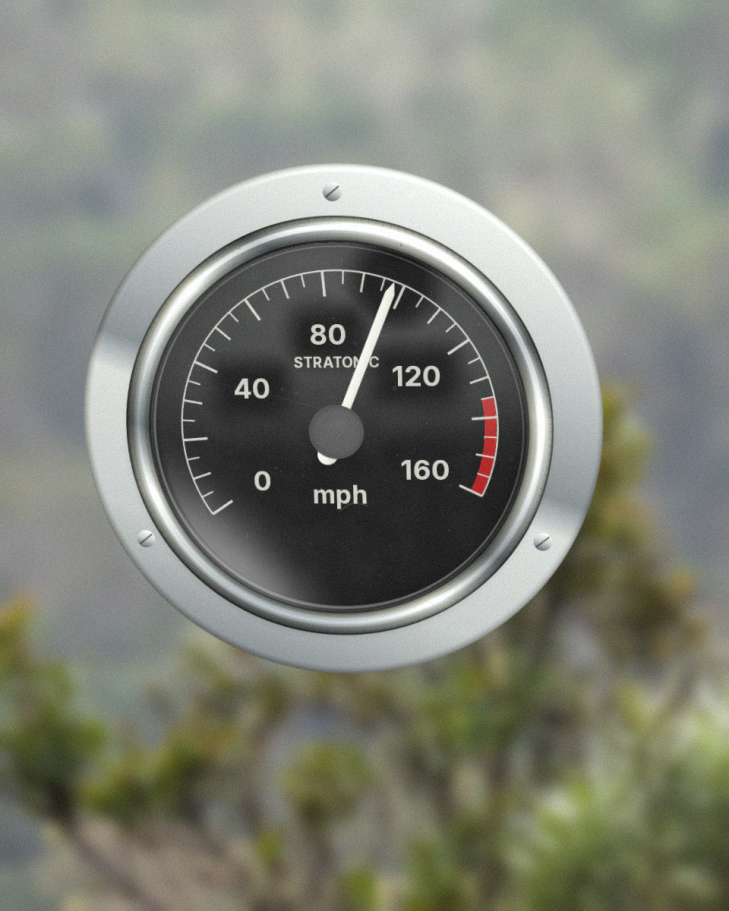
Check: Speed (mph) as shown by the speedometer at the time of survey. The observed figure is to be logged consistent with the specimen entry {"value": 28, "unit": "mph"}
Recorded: {"value": 97.5, "unit": "mph"}
